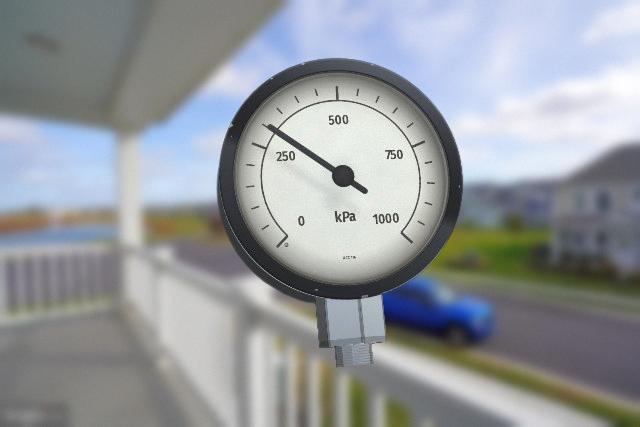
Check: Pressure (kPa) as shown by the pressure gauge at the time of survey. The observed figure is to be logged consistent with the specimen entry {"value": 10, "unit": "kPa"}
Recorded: {"value": 300, "unit": "kPa"}
